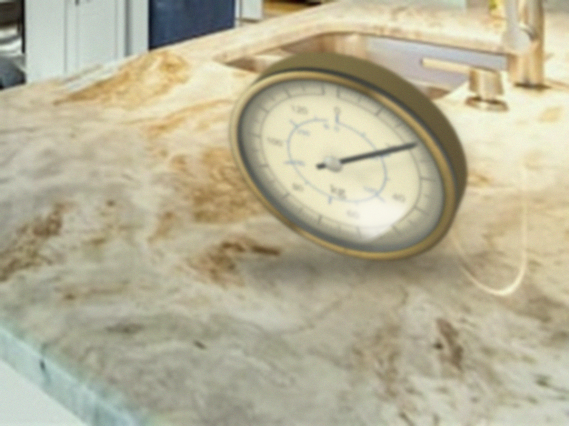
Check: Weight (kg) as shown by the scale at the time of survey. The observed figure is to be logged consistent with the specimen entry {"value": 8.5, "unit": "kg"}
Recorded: {"value": 20, "unit": "kg"}
